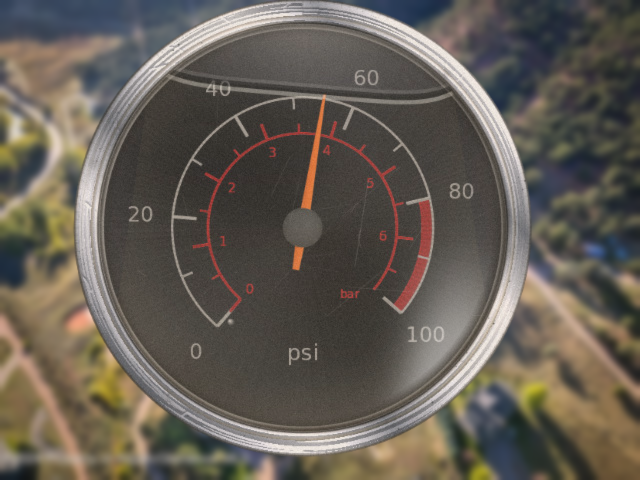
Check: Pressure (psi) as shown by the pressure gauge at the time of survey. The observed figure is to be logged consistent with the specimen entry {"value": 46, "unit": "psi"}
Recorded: {"value": 55, "unit": "psi"}
